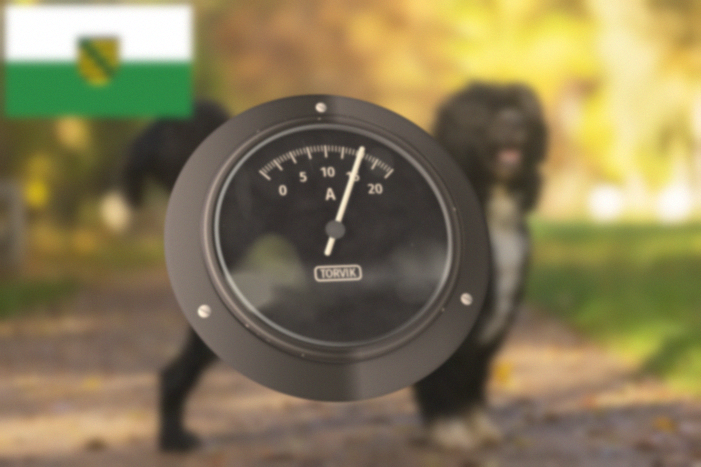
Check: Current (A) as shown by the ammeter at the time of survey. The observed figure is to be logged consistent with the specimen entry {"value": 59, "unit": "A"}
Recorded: {"value": 15, "unit": "A"}
